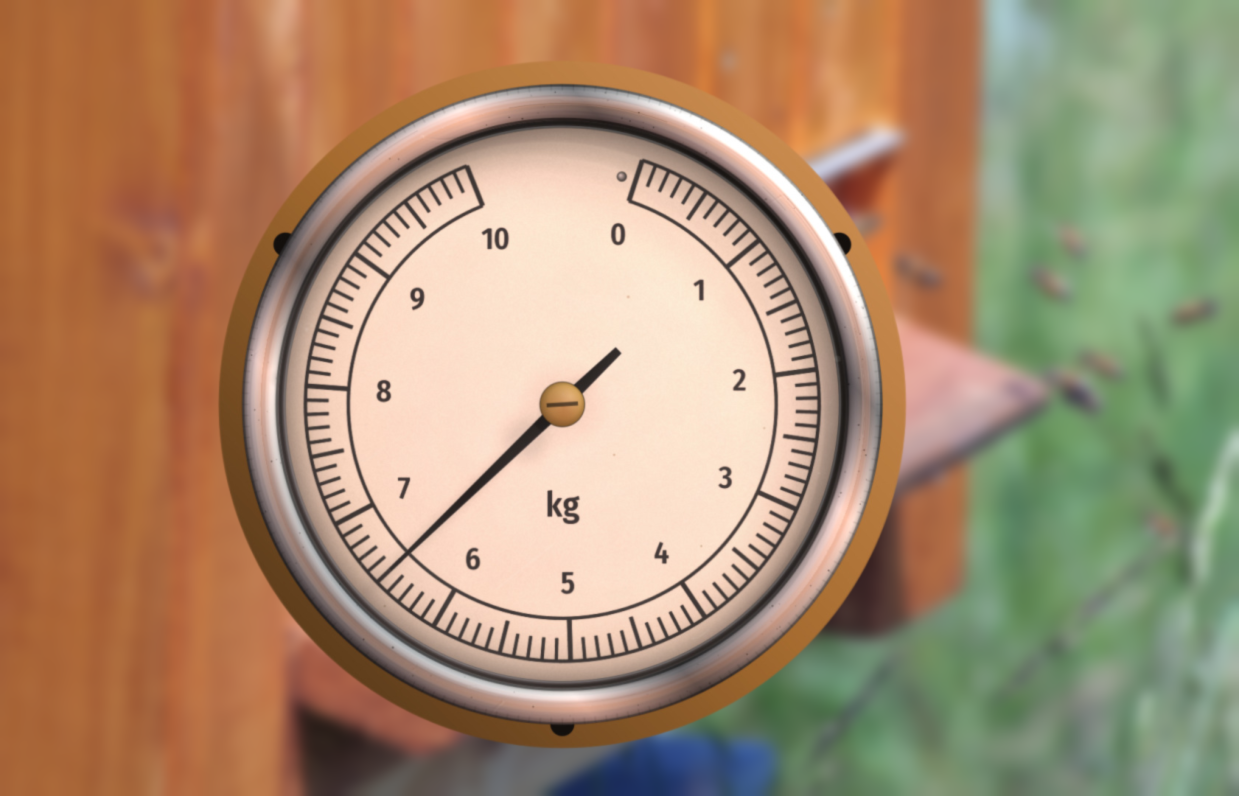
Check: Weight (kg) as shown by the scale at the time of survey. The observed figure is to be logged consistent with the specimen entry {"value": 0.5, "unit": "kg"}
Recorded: {"value": 6.5, "unit": "kg"}
